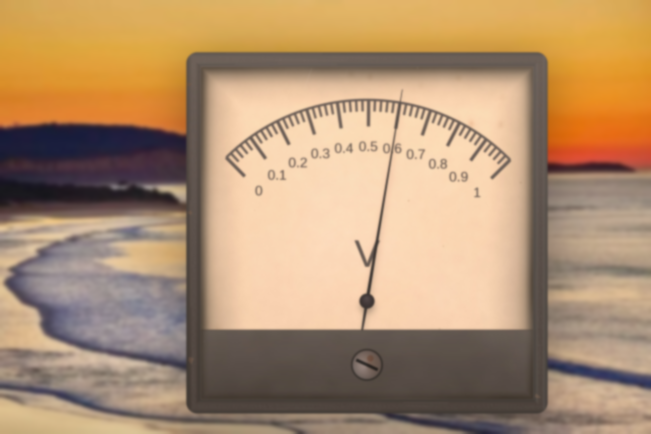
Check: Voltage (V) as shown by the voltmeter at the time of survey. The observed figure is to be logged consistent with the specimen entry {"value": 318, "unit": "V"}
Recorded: {"value": 0.6, "unit": "V"}
